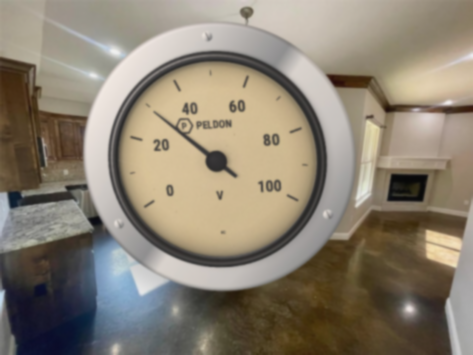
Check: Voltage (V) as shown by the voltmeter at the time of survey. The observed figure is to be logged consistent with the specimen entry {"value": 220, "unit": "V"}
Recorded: {"value": 30, "unit": "V"}
